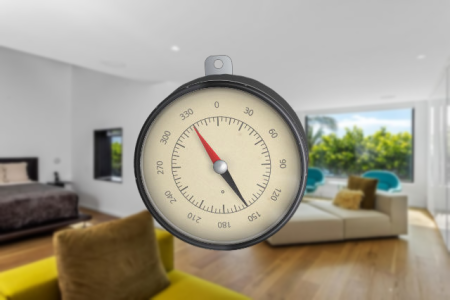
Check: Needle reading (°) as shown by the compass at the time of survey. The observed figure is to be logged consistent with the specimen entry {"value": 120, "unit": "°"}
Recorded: {"value": 330, "unit": "°"}
